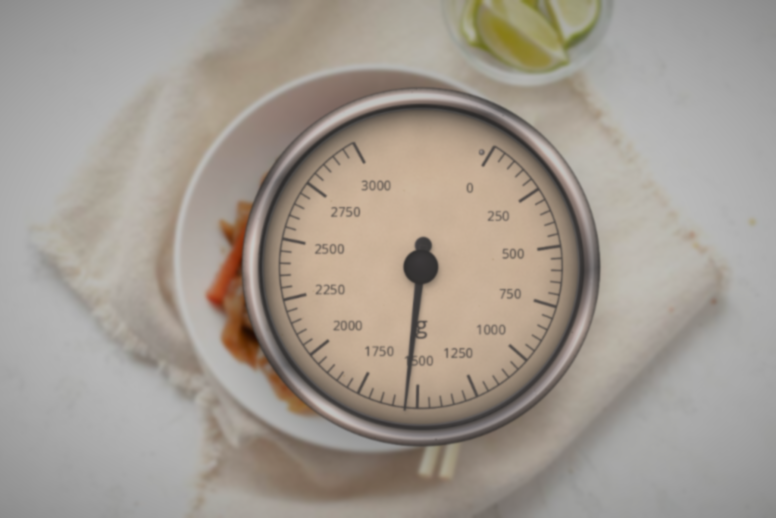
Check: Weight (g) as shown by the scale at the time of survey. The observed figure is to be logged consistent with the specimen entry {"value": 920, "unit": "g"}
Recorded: {"value": 1550, "unit": "g"}
